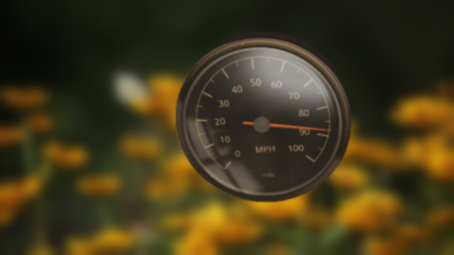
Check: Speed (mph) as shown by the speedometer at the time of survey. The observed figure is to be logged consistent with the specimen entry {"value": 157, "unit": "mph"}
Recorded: {"value": 87.5, "unit": "mph"}
